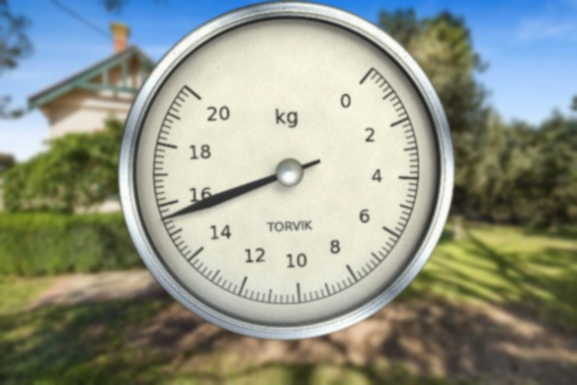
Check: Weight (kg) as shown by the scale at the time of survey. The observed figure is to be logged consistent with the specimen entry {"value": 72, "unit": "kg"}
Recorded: {"value": 15.6, "unit": "kg"}
